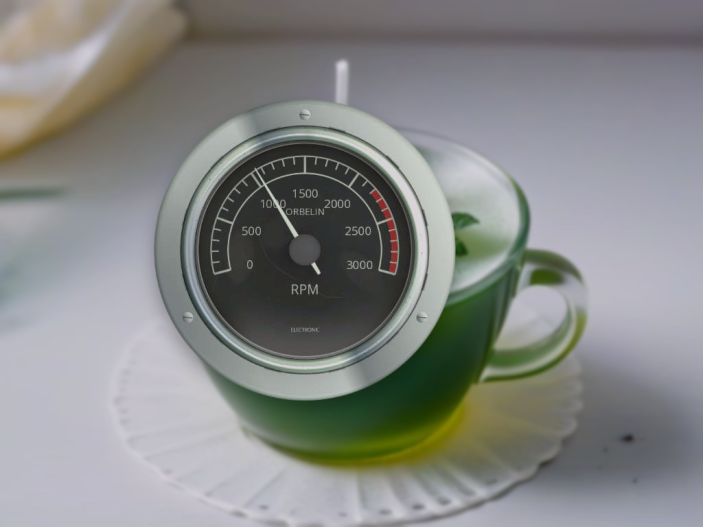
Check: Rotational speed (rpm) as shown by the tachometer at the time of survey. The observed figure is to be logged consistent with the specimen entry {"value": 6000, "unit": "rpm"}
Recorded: {"value": 1050, "unit": "rpm"}
